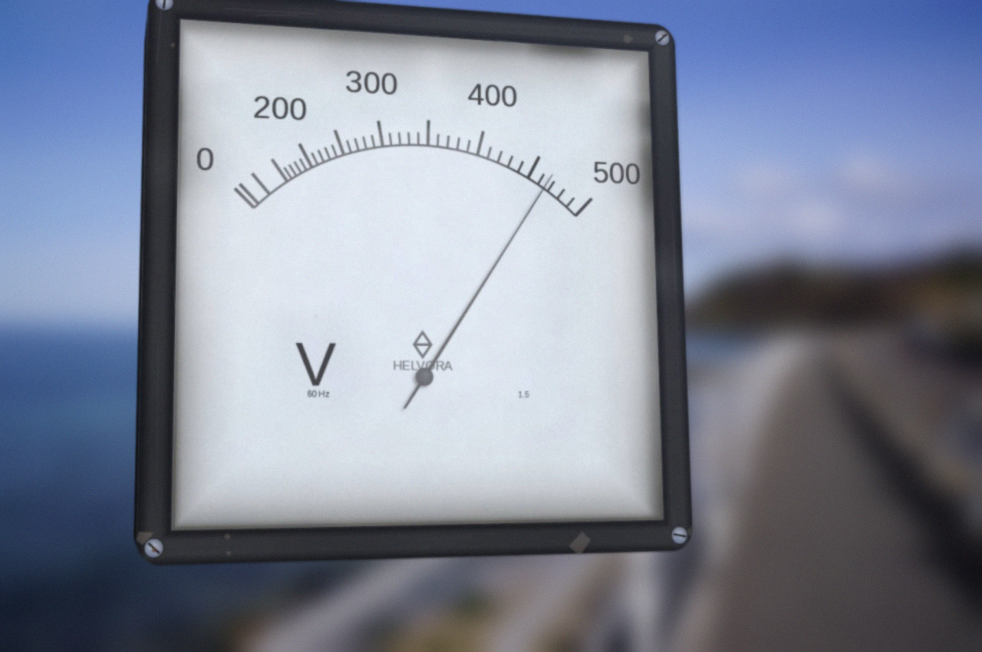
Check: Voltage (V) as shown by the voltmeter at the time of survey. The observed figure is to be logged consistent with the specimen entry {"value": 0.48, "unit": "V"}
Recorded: {"value": 465, "unit": "V"}
